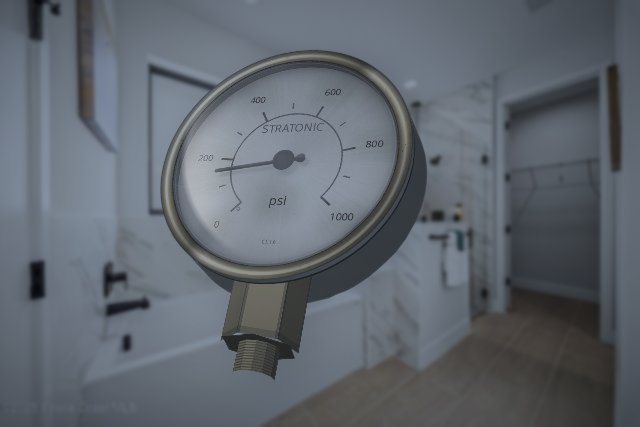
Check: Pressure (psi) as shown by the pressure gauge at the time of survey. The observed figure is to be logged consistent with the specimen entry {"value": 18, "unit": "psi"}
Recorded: {"value": 150, "unit": "psi"}
